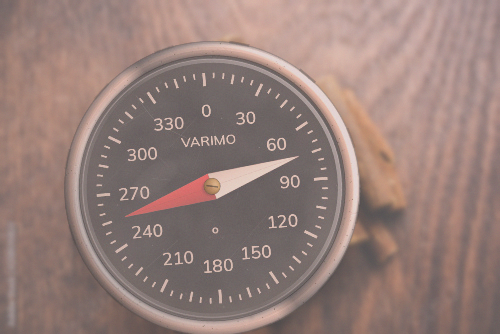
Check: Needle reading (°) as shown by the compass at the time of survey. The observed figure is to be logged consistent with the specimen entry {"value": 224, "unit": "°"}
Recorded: {"value": 255, "unit": "°"}
